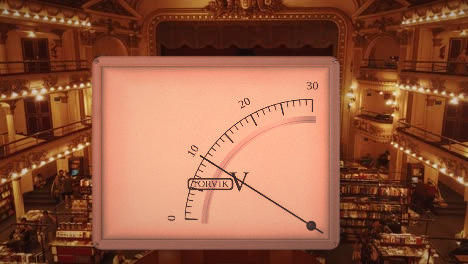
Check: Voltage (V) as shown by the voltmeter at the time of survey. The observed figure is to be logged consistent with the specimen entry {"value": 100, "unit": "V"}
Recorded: {"value": 10, "unit": "V"}
